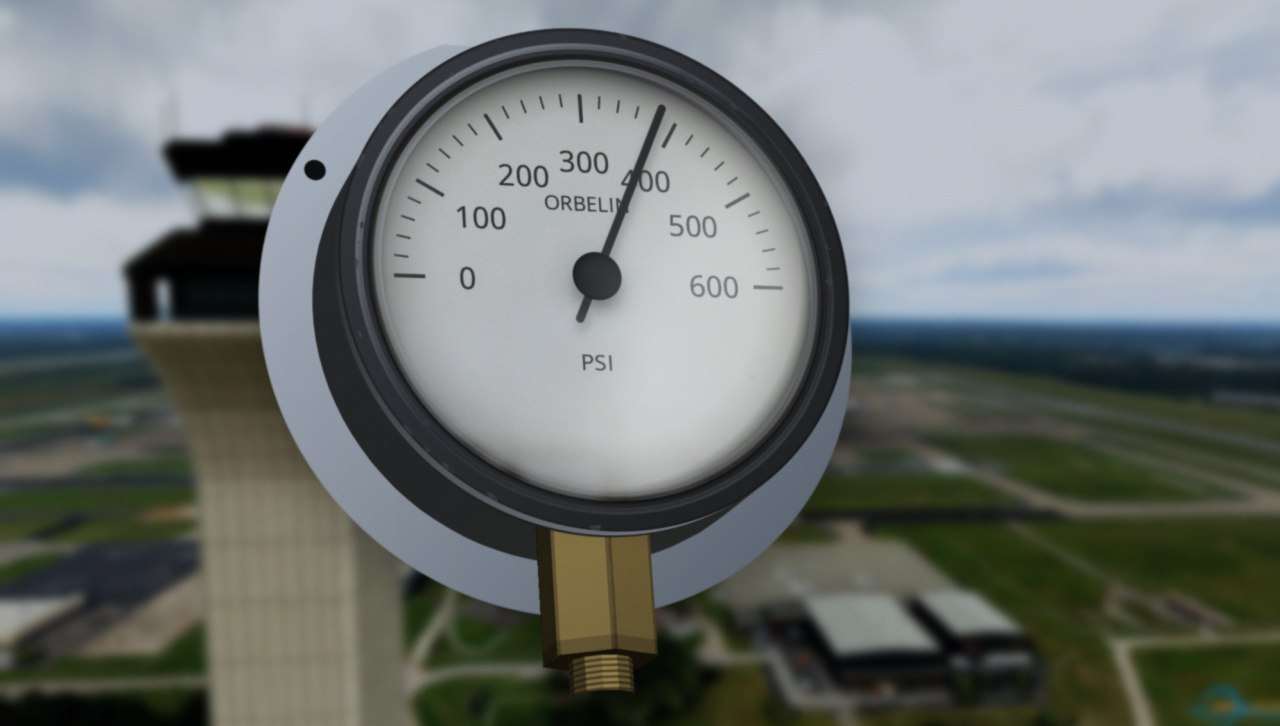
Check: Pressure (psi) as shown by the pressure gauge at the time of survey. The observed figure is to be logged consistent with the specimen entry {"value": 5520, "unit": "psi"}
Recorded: {"value": 380, "unit": "psi"}
